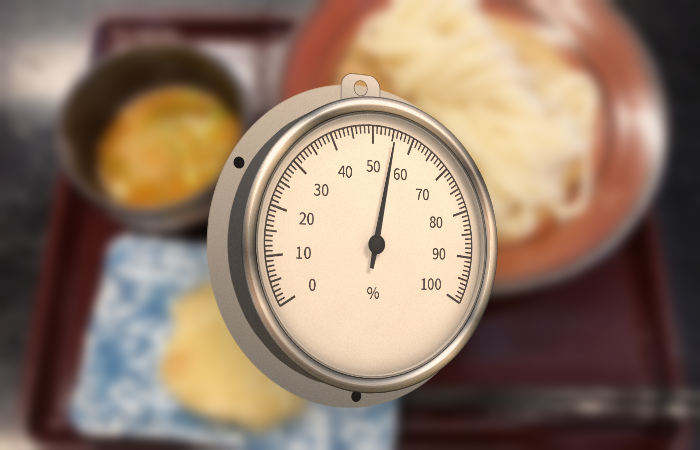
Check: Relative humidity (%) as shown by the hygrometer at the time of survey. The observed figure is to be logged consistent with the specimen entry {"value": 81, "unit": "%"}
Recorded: {"value": 55, "unit": "%"}
